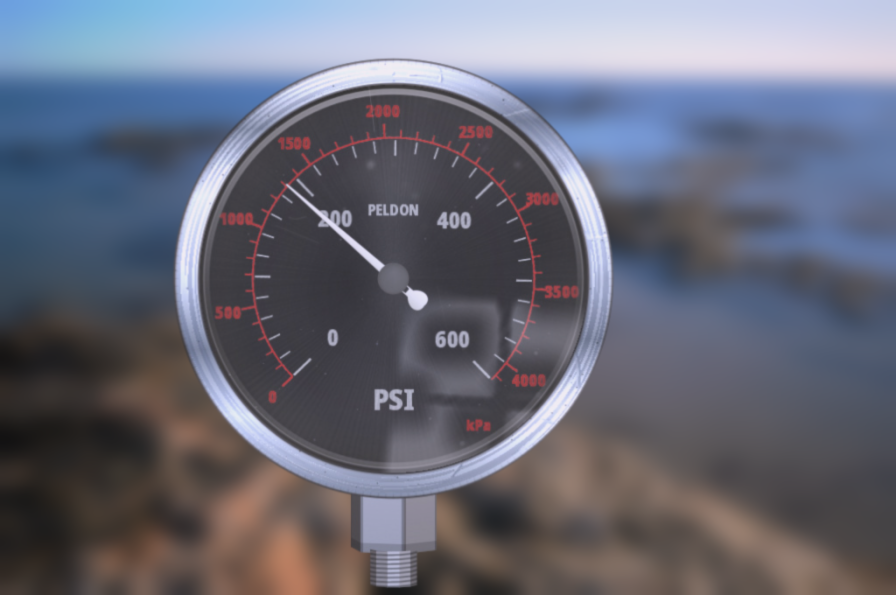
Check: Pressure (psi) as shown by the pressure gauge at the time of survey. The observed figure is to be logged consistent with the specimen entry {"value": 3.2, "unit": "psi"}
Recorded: {"value": 190, "unit": "psi"}
